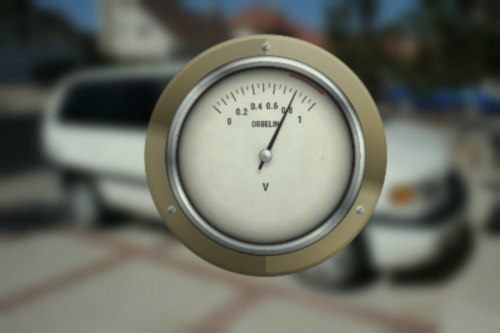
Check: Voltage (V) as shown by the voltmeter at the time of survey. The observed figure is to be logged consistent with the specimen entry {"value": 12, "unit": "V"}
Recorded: {"value": 0.8, "unit": "V"}
